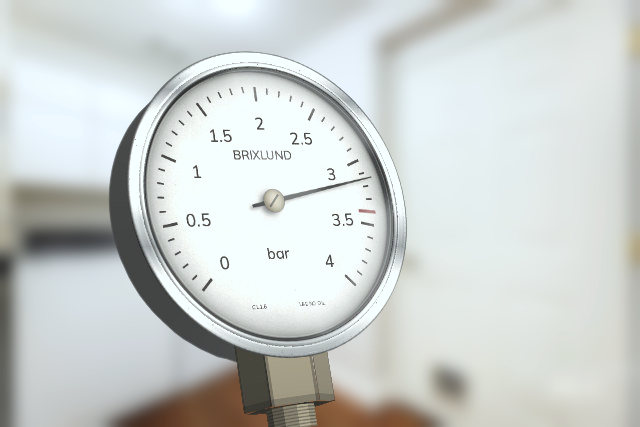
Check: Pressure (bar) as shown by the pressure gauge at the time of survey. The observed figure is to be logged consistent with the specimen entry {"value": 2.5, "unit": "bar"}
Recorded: {"value": 3.15, "unit": "bar"}
